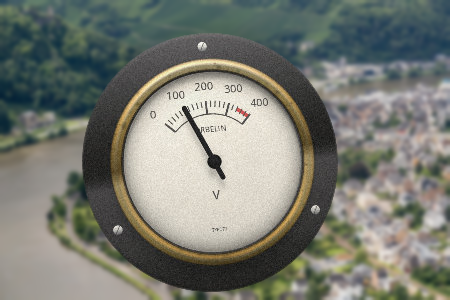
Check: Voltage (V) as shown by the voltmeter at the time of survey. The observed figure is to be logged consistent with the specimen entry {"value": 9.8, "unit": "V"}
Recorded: {"value": 100, "unit": "V"}
